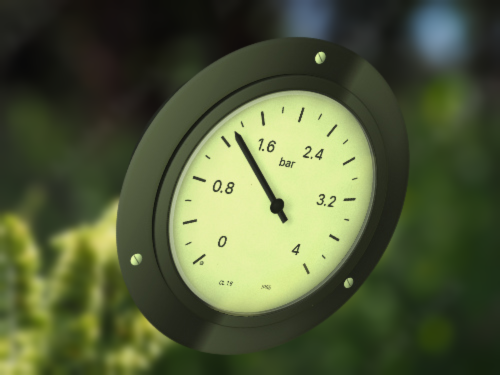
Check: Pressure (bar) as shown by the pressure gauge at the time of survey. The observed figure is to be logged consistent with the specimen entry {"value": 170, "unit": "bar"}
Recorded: {"value": 1.3, "unit": "bar"}
